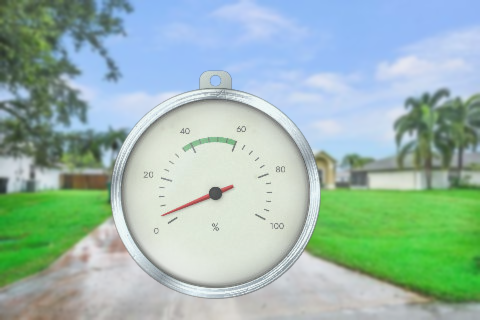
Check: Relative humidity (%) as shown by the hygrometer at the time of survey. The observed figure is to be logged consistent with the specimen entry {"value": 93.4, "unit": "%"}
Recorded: {"value": 4, "unit": "%"}
